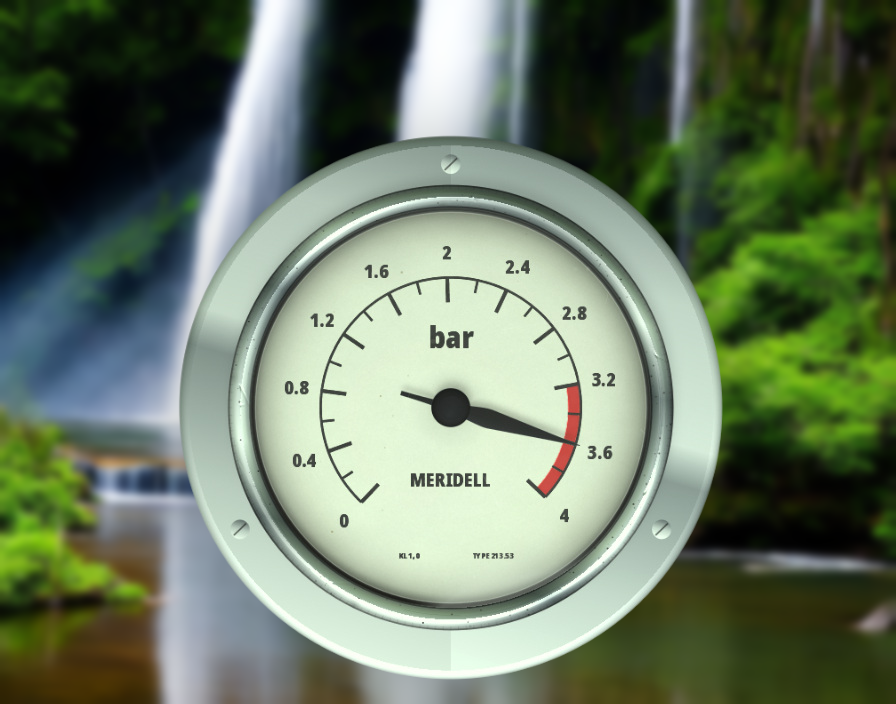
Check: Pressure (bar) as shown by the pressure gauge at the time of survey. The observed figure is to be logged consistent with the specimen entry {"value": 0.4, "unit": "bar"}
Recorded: {"value": 3.6, "unit": "bar"}
